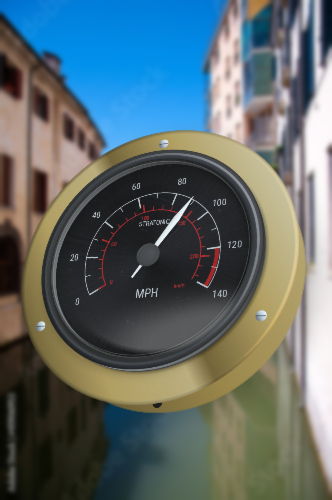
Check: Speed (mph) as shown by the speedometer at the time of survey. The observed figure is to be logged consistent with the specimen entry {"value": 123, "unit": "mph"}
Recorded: {"value": 90, "unit": "mph"}
